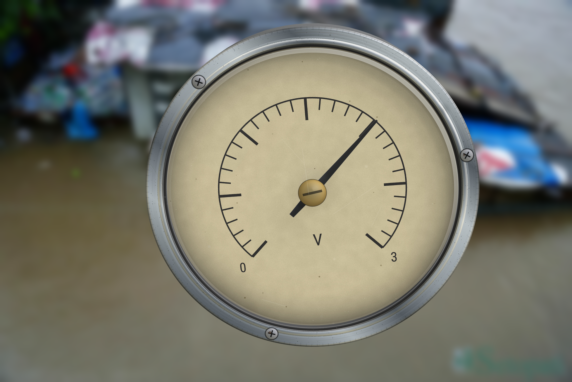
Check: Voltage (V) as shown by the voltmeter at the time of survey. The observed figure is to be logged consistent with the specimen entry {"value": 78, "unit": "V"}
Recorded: {"value": 2, "unit": "V"}
